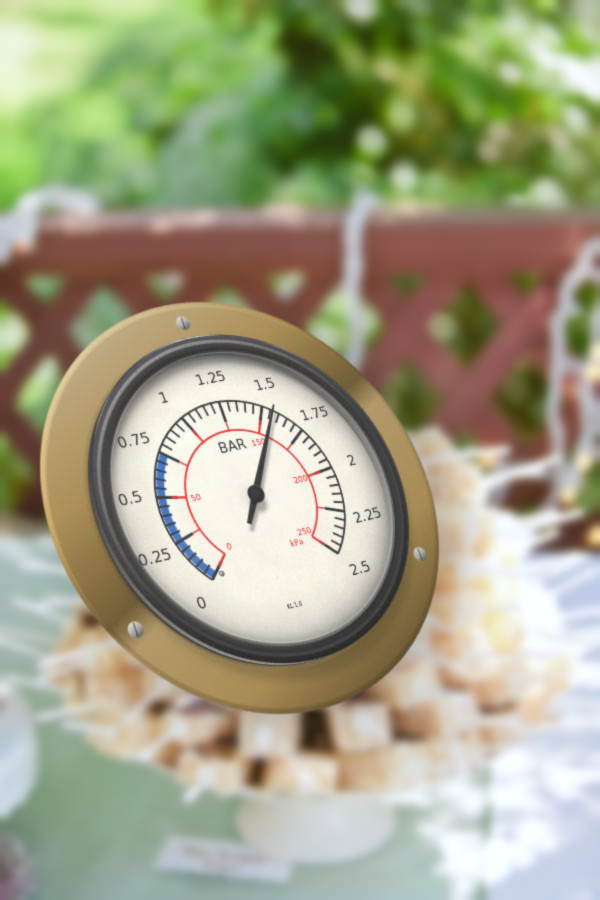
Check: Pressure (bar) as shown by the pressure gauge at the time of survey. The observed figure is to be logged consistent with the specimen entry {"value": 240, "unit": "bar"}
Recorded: {"value": 1.55, "unit": "bar"}
